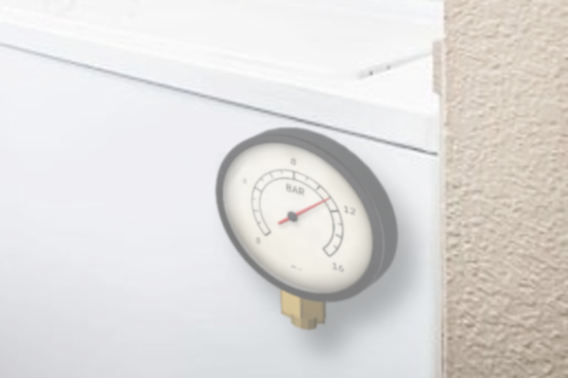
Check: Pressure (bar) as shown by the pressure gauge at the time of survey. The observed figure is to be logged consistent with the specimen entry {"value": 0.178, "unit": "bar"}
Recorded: {"value": 11, "unit": "bar"}
